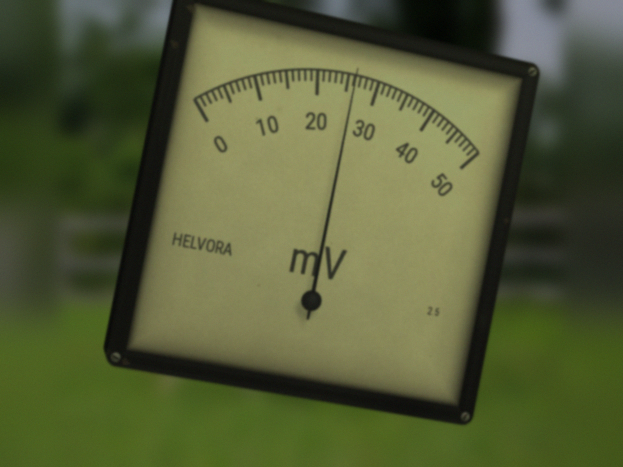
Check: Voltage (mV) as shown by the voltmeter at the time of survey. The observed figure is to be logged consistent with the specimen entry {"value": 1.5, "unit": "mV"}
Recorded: {"value": 26, "unit": "mV"}
